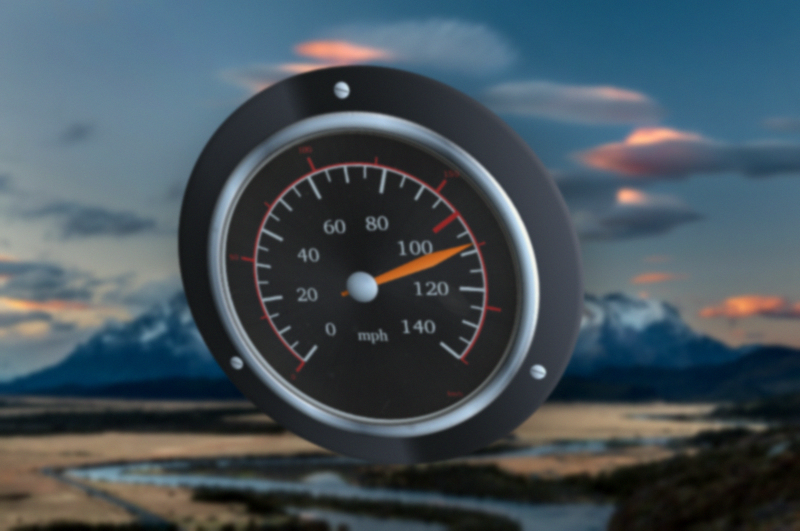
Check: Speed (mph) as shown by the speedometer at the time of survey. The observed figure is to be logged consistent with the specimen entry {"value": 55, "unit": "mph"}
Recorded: {"value": 107.5, "unit": "mph"}
